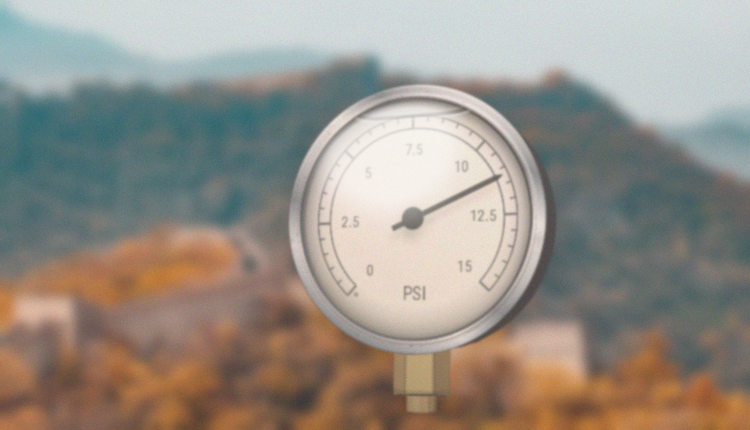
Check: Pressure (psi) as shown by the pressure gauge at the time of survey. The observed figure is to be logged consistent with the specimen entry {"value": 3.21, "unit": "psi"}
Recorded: {"value": 11.25, "unit": "psi"}
